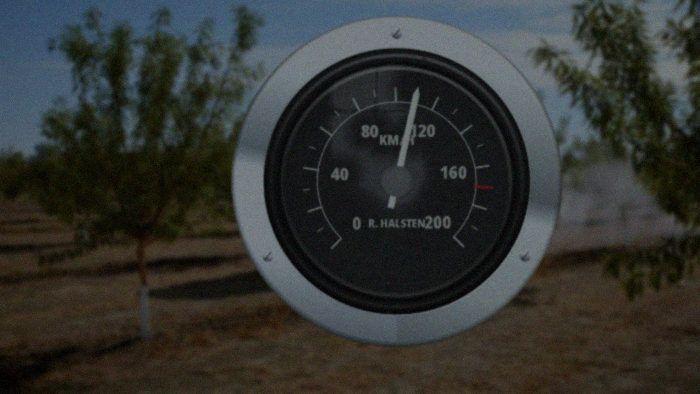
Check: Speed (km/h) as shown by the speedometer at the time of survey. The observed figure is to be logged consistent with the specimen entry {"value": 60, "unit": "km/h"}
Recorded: {"value": 110, "unit": "km/h"}
